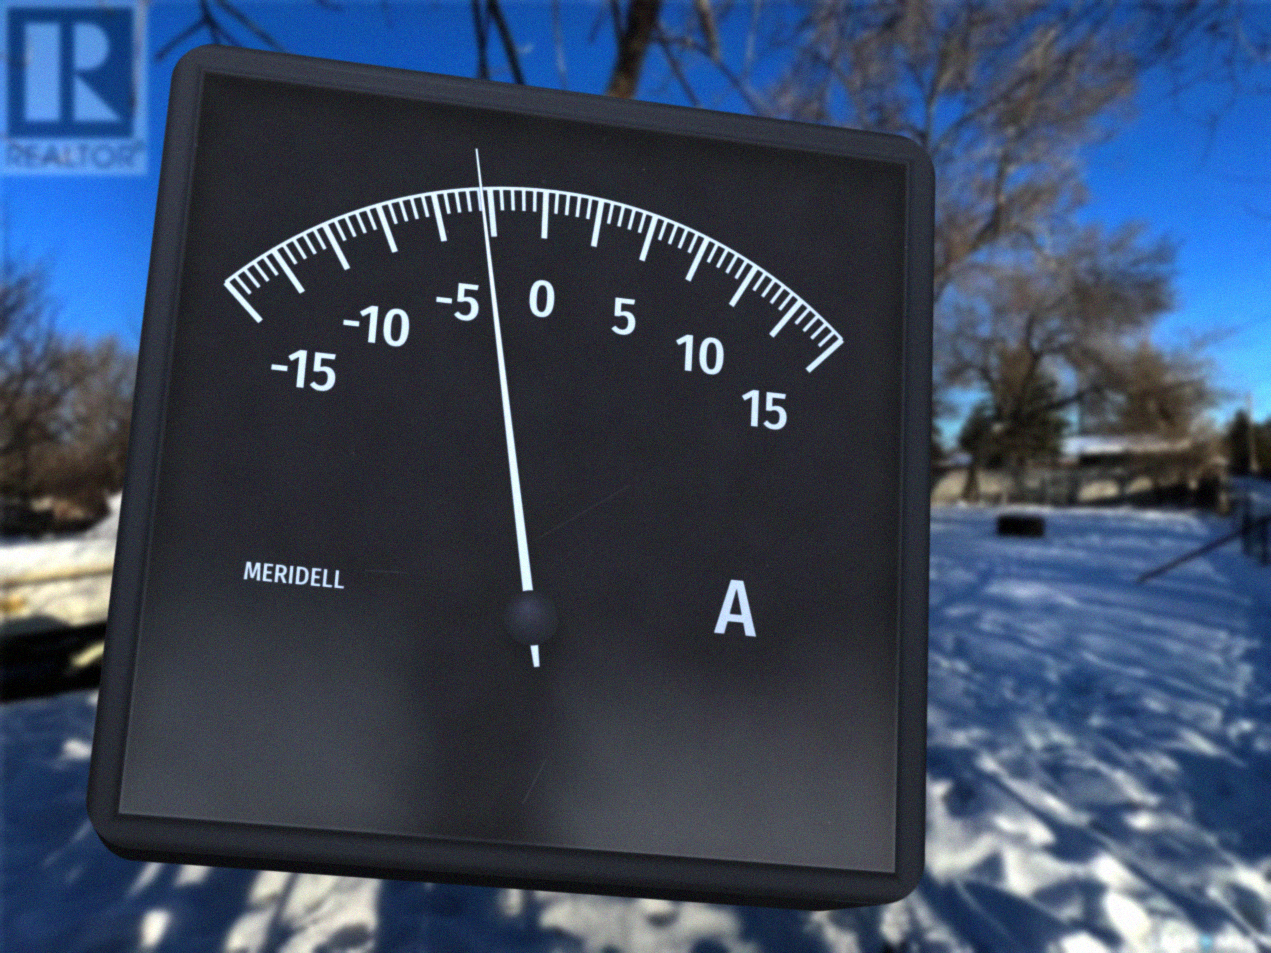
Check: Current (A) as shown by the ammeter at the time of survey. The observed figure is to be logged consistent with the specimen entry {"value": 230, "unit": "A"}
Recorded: {"value": -3, "unit": "A"}
